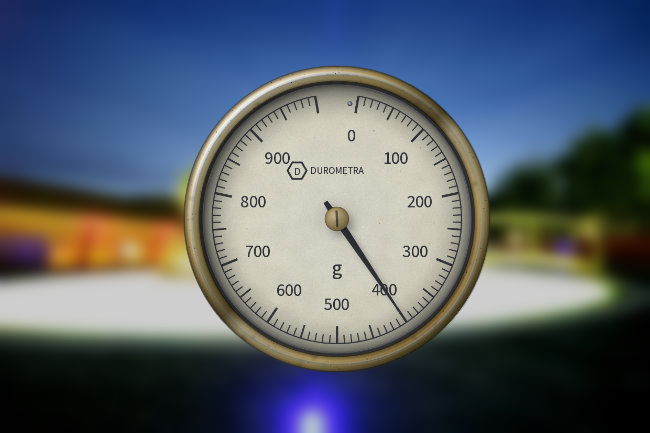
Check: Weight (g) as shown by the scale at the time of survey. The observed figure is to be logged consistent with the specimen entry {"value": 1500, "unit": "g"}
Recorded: {"value": 400, "unit": "g"}
